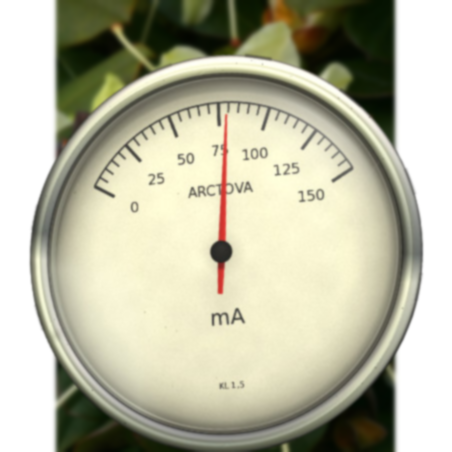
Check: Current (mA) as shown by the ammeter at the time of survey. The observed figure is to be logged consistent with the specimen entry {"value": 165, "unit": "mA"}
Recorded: {"value": 80, "unit": "mA"}
